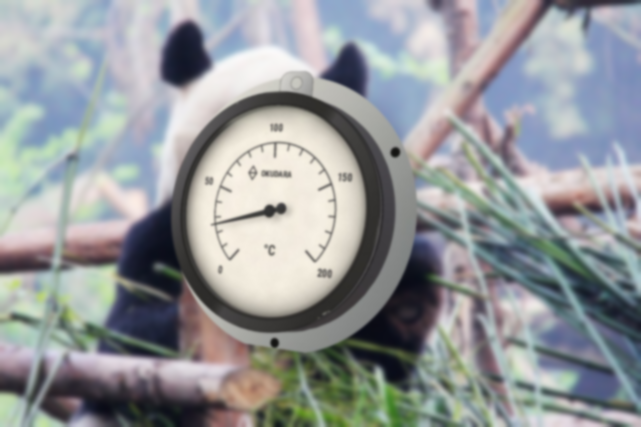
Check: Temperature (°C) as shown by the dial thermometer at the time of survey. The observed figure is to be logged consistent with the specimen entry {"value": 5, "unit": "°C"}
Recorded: {"value": 25, "unit": "°C"}
